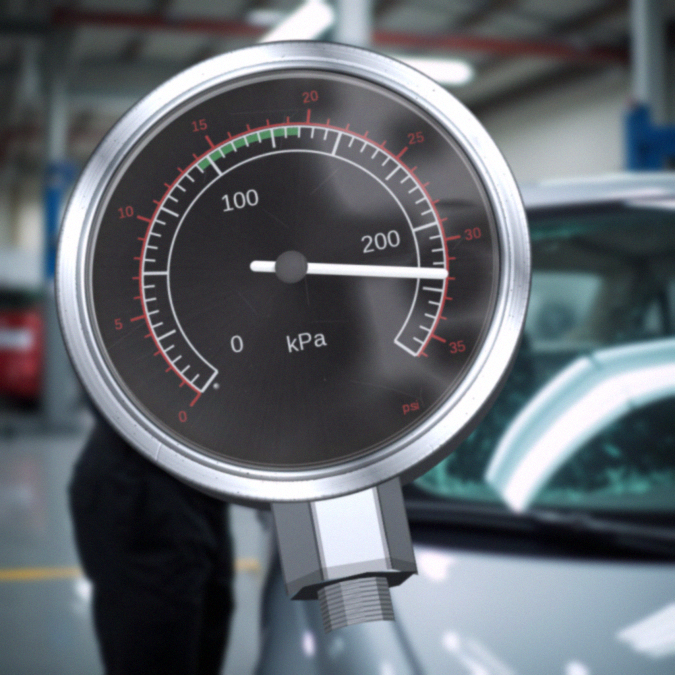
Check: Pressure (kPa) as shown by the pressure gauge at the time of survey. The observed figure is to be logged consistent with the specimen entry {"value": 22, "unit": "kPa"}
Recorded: {"value": 220, "unit": "kPa"}
